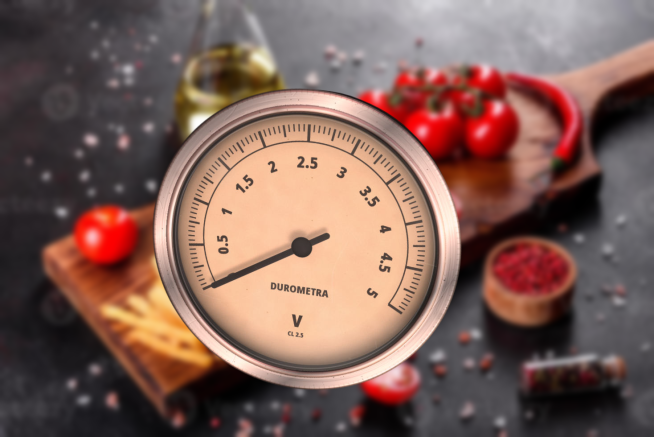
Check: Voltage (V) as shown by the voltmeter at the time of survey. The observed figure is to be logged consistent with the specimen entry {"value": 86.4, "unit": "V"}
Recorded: {"value": 0, "unit": "V"}
